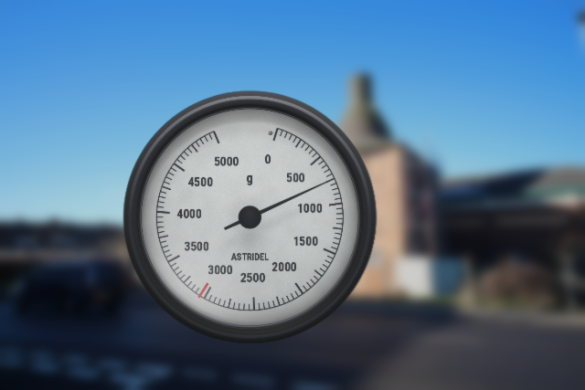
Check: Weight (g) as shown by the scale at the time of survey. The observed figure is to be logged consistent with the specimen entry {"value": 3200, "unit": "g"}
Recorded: {"value": 750, "unit": "g"}
